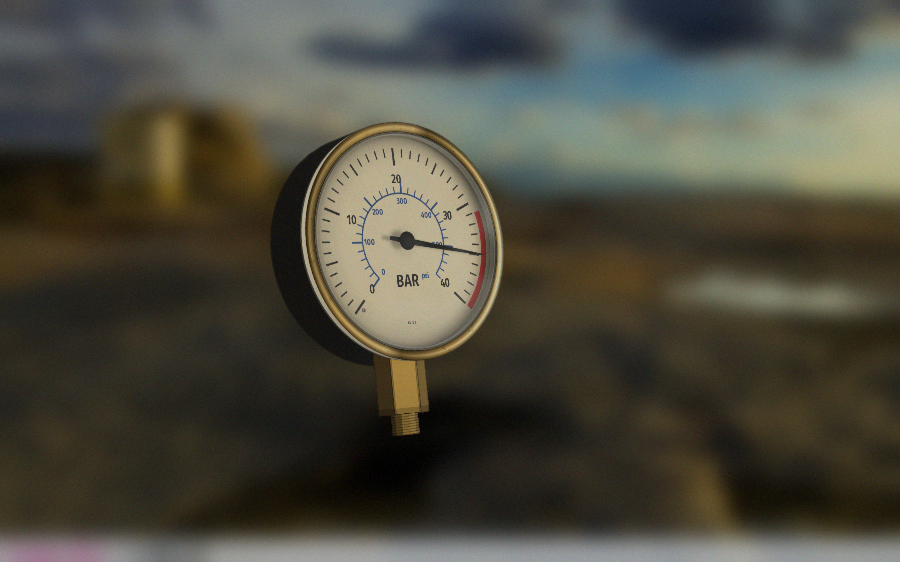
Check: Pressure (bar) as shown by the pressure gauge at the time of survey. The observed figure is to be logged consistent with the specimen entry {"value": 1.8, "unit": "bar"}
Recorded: {"value": 35, "unit": "bar"}
